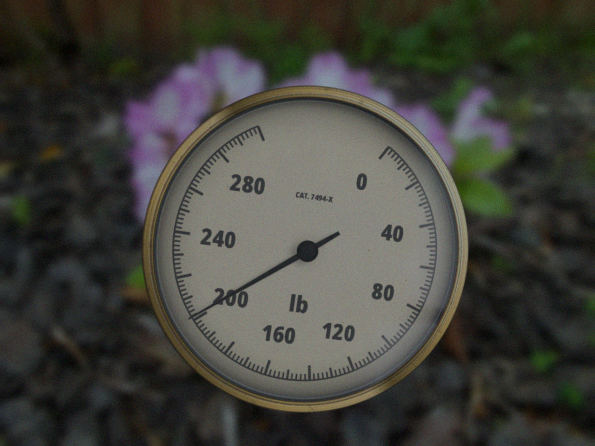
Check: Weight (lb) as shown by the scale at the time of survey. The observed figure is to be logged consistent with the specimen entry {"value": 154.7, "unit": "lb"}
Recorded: {"value": 202, "unit": "lb"}
